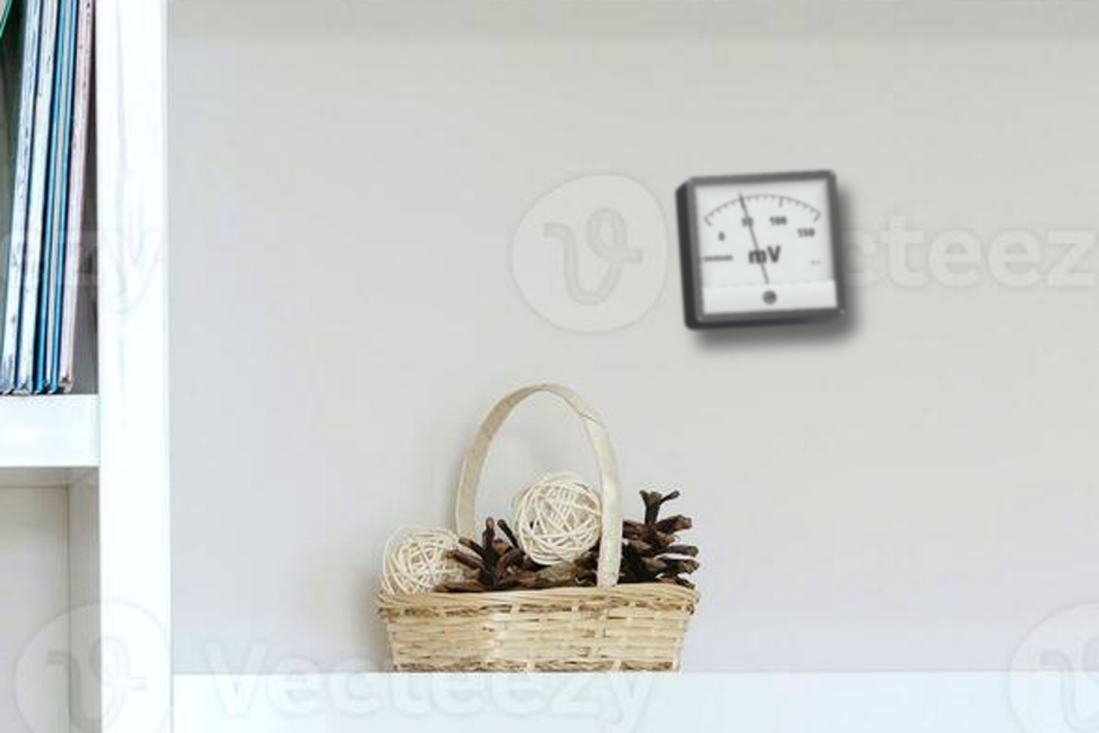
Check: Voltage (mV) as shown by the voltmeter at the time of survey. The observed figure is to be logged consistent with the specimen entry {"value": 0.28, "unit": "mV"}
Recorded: {"value": 50, "unit": "mV"}
